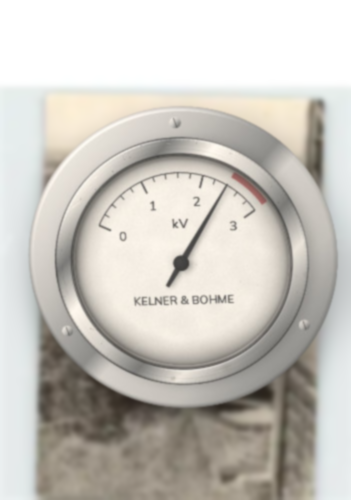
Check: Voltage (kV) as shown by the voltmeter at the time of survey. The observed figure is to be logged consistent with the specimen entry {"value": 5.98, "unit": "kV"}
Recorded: {"value": 2.4, "unit": "kV"}
